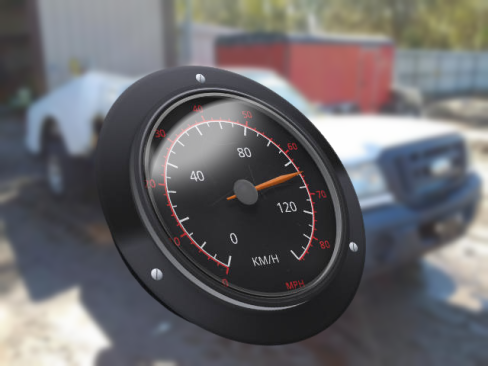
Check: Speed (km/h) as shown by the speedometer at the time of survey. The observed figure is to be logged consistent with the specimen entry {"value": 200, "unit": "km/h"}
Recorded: {"value": 105, "unit": "km/h"}
